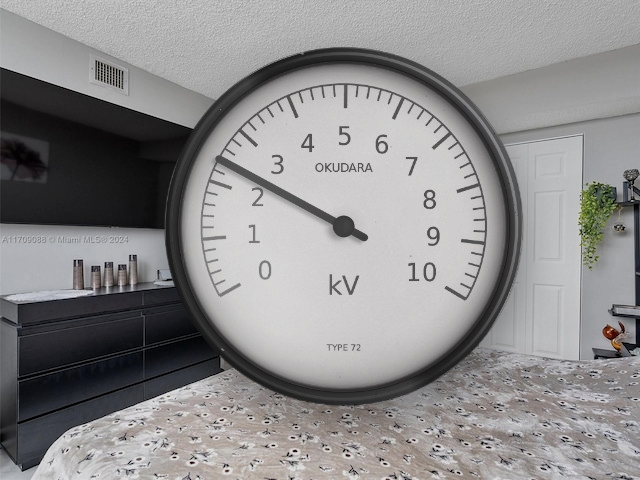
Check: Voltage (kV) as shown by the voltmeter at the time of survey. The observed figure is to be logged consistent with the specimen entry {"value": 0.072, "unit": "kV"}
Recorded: {"value": 2.4, "unit": "kV"}
